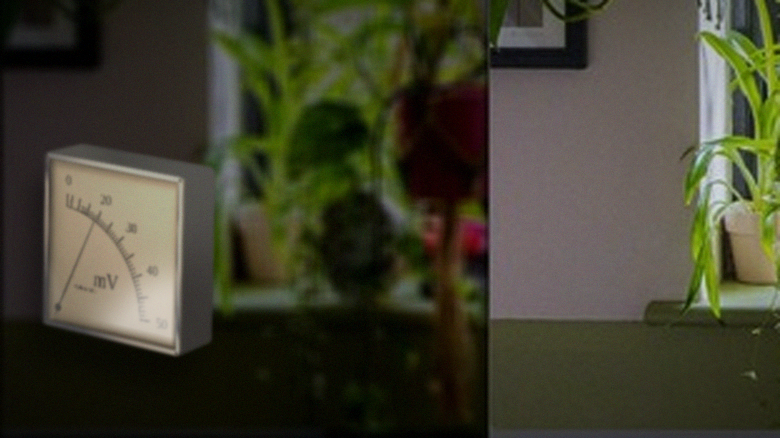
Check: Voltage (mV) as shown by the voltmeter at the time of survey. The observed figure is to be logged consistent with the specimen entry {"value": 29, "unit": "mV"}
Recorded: {"value": 20, "unit": "mV"}
